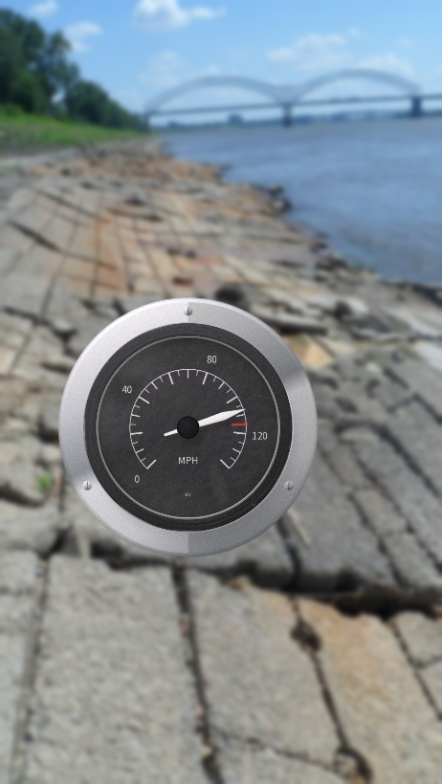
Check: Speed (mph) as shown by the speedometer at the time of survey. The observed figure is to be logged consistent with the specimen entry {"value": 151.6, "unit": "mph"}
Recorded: {"value": 107.5, "unit": "mph"}
